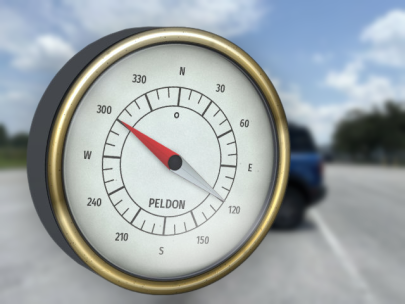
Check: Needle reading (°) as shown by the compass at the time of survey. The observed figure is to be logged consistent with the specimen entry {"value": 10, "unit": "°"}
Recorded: {"value": 300, "unit": "°"}
